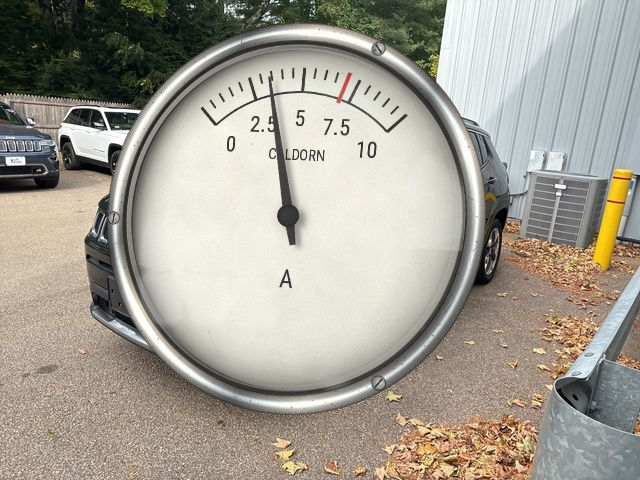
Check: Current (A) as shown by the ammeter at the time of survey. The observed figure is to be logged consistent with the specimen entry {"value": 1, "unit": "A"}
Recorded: {"value": 3.5, "unit": "A"}
